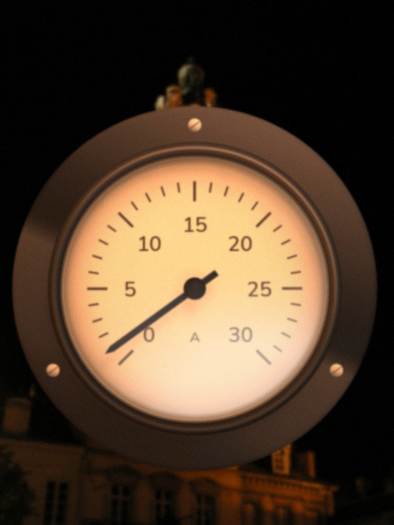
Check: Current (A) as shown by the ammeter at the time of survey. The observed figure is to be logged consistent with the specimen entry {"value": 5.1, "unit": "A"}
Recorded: {"value": 1, "unit": "A"}
